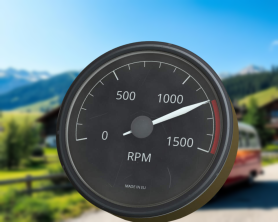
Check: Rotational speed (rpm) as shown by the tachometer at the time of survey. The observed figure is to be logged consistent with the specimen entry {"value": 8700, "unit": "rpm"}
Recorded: {"value": 1200, "unit": "rpm"}
